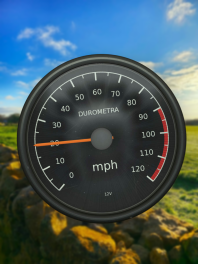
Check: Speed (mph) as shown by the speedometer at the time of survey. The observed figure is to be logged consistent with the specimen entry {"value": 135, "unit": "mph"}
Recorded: {"value": 20, "unit": "mph"}
